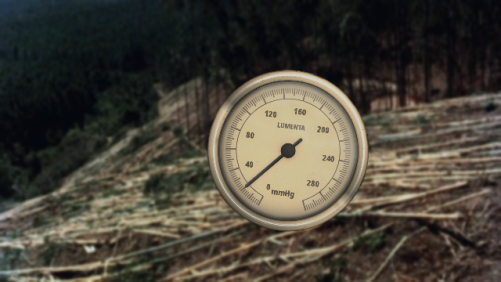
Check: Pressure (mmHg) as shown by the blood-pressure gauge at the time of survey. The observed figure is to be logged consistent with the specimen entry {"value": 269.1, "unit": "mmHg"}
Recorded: {"value": 20, "unit": "mmHg"}
